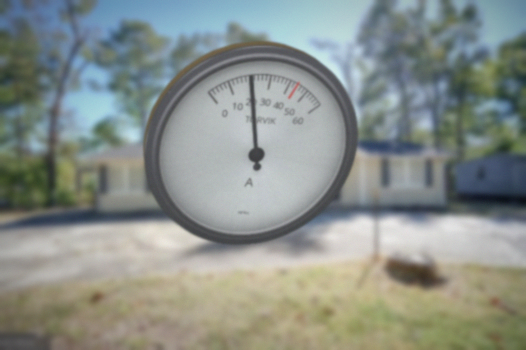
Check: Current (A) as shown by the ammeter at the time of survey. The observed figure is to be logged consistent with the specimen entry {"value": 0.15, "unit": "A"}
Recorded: {"value": 20, "unit": "A"}
